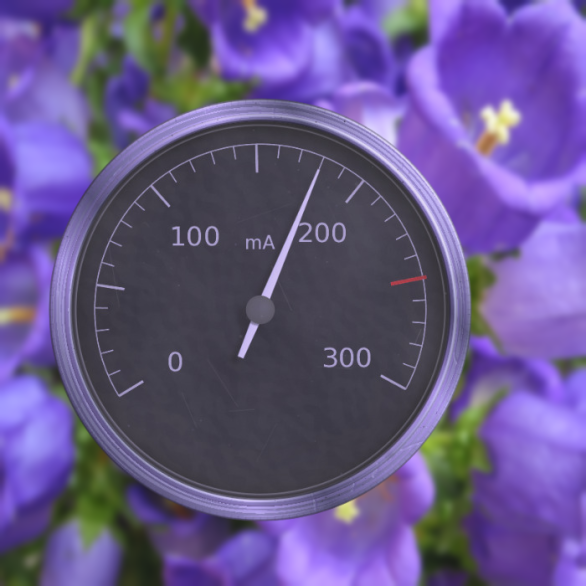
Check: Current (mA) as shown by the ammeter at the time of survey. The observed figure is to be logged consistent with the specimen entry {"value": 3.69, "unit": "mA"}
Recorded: {"value": 180, "unit": "mA"}
